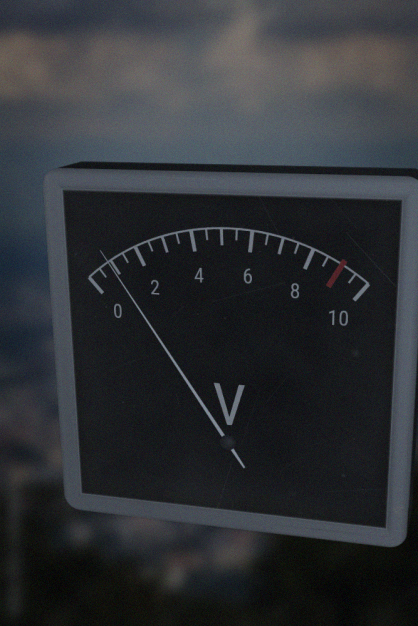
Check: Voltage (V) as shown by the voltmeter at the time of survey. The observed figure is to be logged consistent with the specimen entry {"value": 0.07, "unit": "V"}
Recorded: {"value": 1, "unit": "V"}
